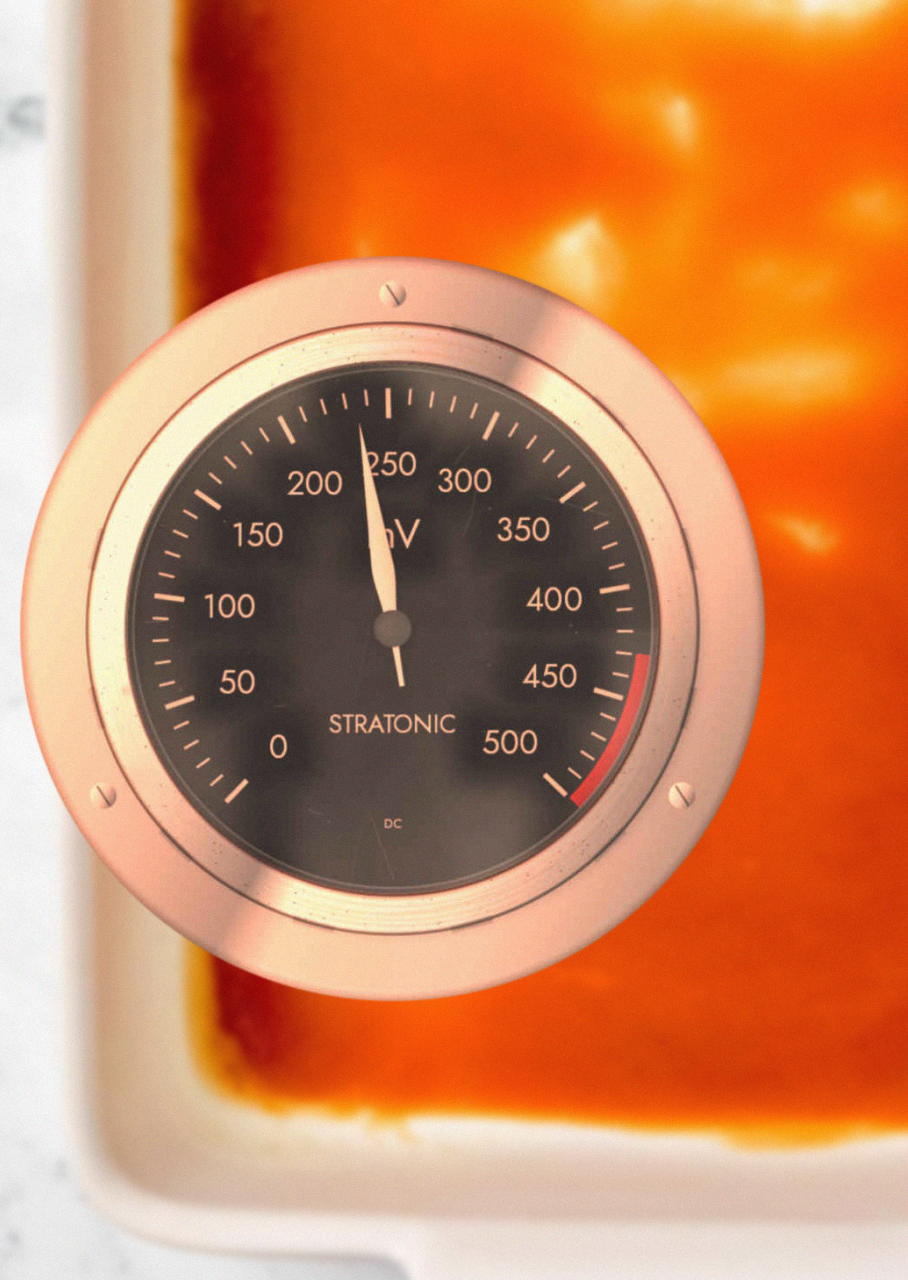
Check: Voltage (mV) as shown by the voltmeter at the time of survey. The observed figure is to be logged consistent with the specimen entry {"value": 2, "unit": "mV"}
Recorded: {"value": 235, "unit": "mV"}
